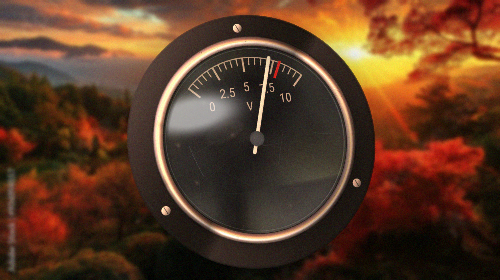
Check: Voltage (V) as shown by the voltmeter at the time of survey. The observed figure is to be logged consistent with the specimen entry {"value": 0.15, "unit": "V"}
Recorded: {"value": 7, "unit": "V"}
